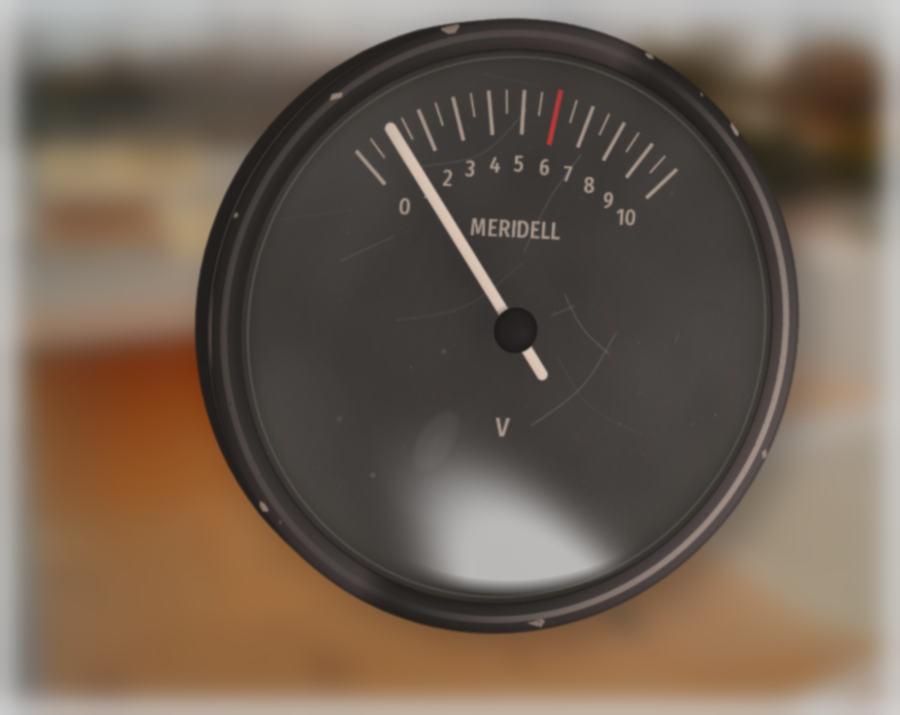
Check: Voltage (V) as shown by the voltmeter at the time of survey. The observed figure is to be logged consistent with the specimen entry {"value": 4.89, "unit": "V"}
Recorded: {"value": 1, "unit": "V"}
